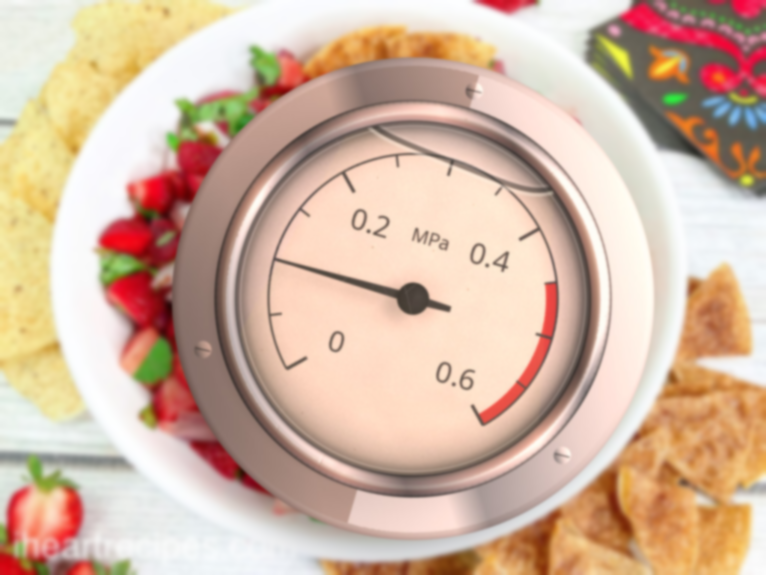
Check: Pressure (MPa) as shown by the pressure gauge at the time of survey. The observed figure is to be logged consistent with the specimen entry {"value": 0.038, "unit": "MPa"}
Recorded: {"value": 0.1, "unit": "MPa"}
